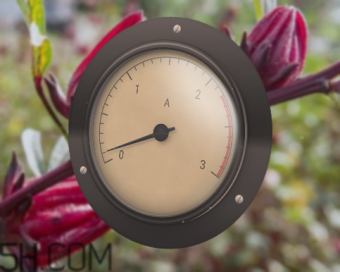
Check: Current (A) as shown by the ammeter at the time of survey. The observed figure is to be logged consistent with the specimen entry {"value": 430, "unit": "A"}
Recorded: {"value": 0.1, "unit": "A"}
